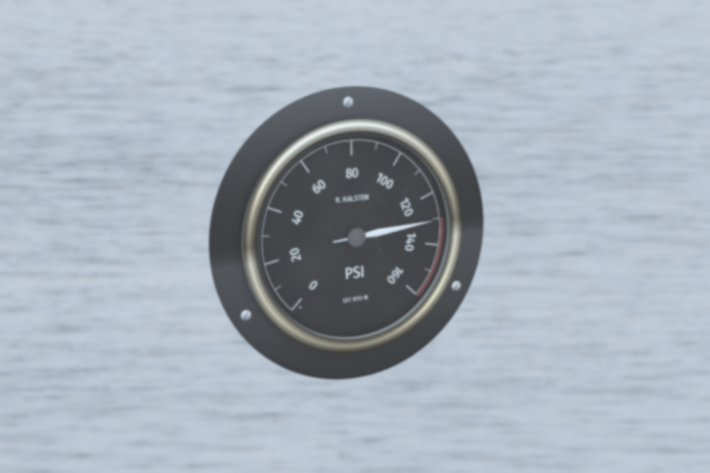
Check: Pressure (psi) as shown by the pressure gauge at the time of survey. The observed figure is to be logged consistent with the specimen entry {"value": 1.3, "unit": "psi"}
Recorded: {"value": 130, "unit": "psi"}
